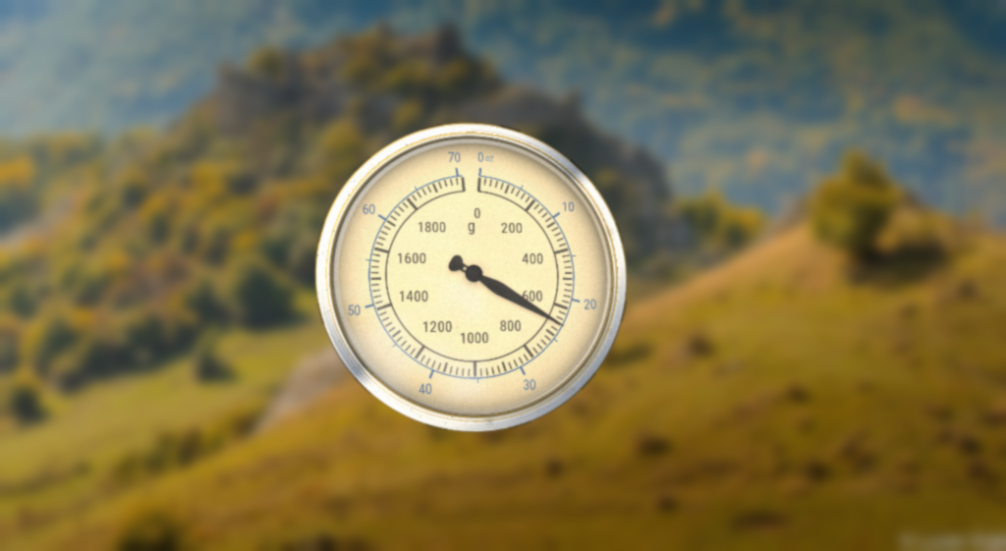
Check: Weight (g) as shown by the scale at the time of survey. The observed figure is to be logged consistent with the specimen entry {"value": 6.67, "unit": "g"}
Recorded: {"value": 660, "unit": "g"}
